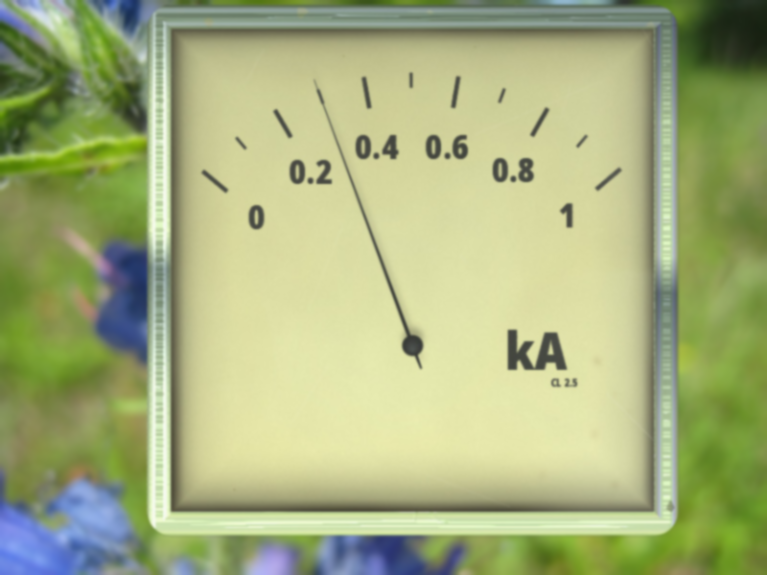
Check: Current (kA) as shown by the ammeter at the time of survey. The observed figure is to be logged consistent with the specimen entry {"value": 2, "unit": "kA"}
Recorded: {"value": 0.3, "unit": "kA"}
